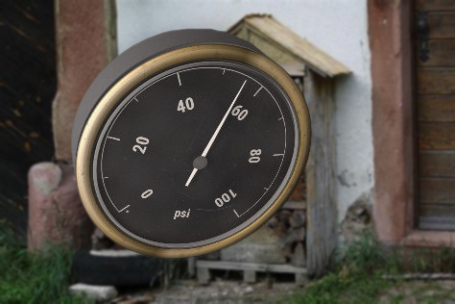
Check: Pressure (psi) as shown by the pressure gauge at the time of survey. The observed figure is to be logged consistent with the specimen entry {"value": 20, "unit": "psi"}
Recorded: {"value": 55, "unit": "psi"}
